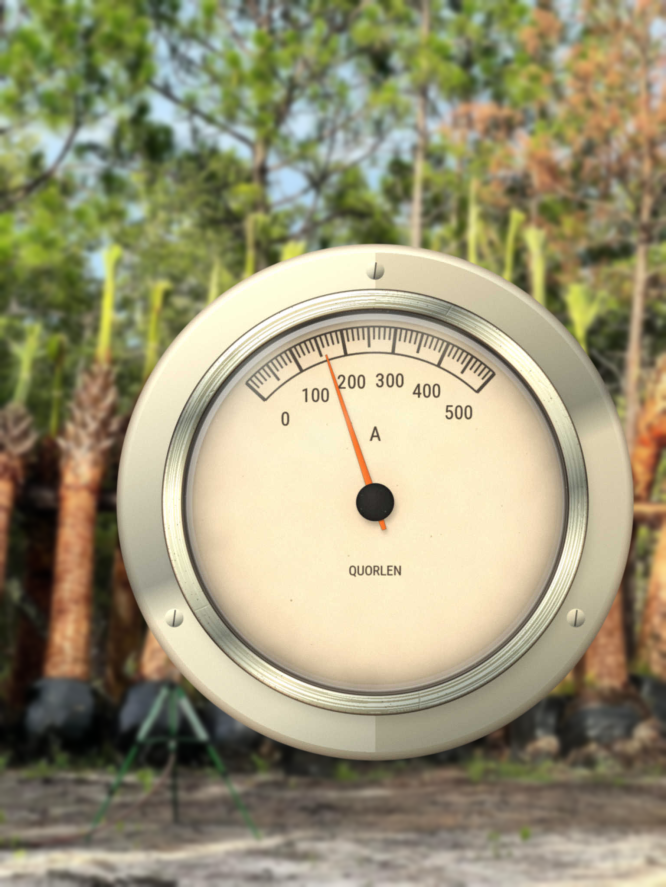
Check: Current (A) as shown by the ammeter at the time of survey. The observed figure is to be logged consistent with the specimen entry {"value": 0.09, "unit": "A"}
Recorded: {"value": 160, "unit": "A"}
